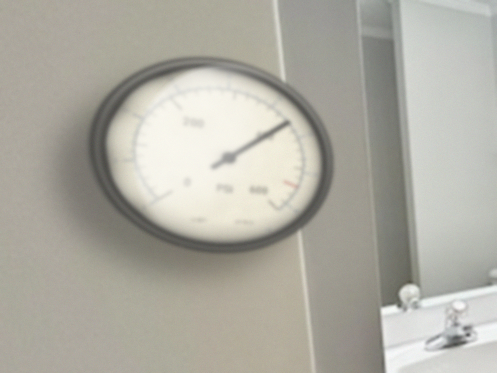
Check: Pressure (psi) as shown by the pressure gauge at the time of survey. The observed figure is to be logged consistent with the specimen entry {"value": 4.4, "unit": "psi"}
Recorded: {"value": 400, "unit": "psi"}
